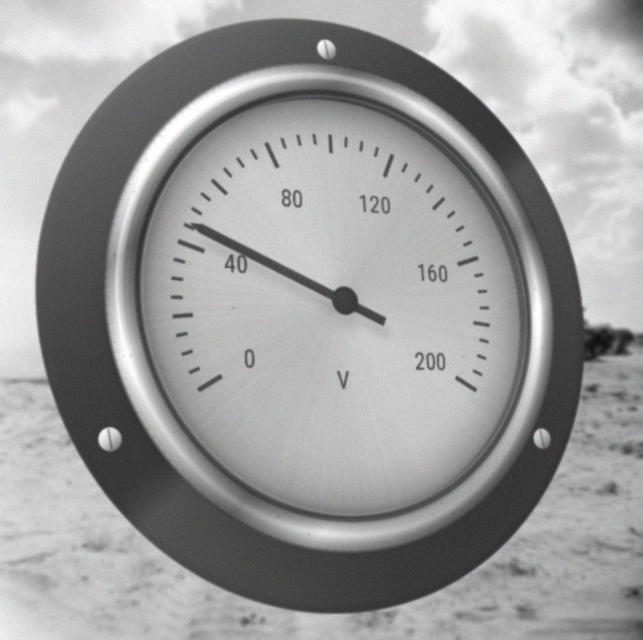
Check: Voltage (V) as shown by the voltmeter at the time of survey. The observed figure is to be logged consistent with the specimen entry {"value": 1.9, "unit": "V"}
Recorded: {"value": 45, "unit": "V"}
